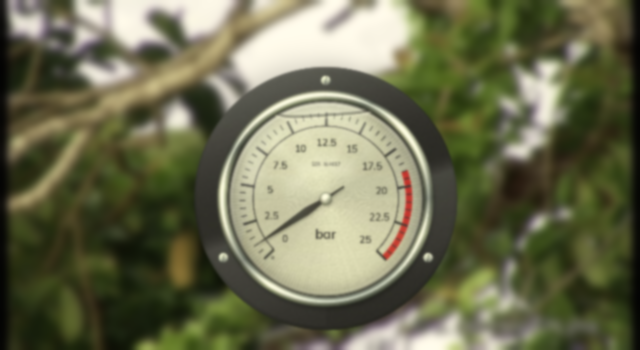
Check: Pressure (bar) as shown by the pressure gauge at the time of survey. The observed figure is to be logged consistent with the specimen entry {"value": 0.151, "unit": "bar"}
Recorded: {"value": 1, "unit": "bar"}
